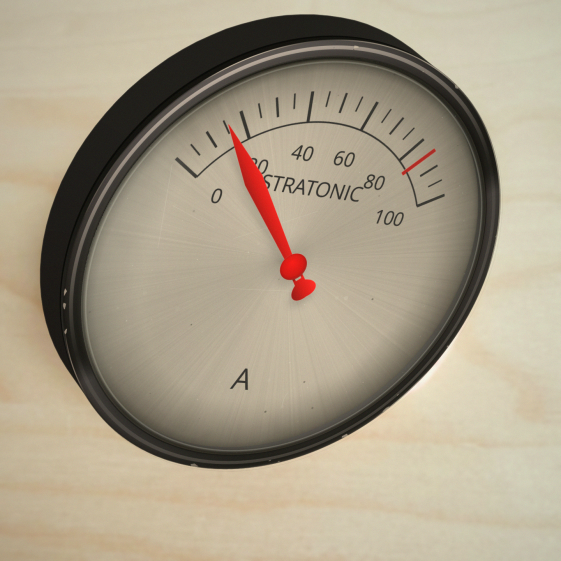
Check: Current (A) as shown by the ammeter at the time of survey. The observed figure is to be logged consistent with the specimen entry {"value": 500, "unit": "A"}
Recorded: {"value": 15, "unit": "A"}
